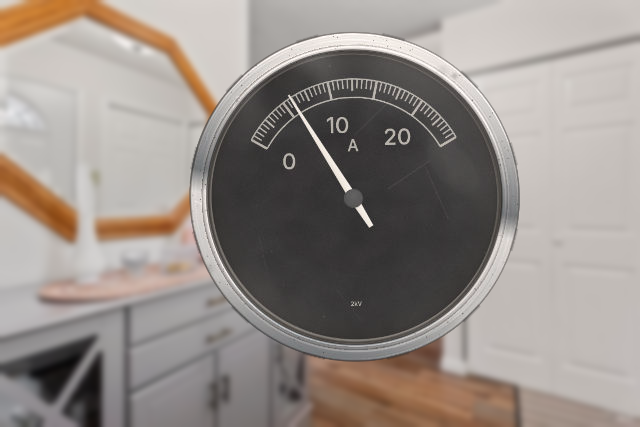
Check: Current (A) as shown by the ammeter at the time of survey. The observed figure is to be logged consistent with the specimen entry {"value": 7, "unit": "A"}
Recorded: {"value": 6, "unit": "A"}
